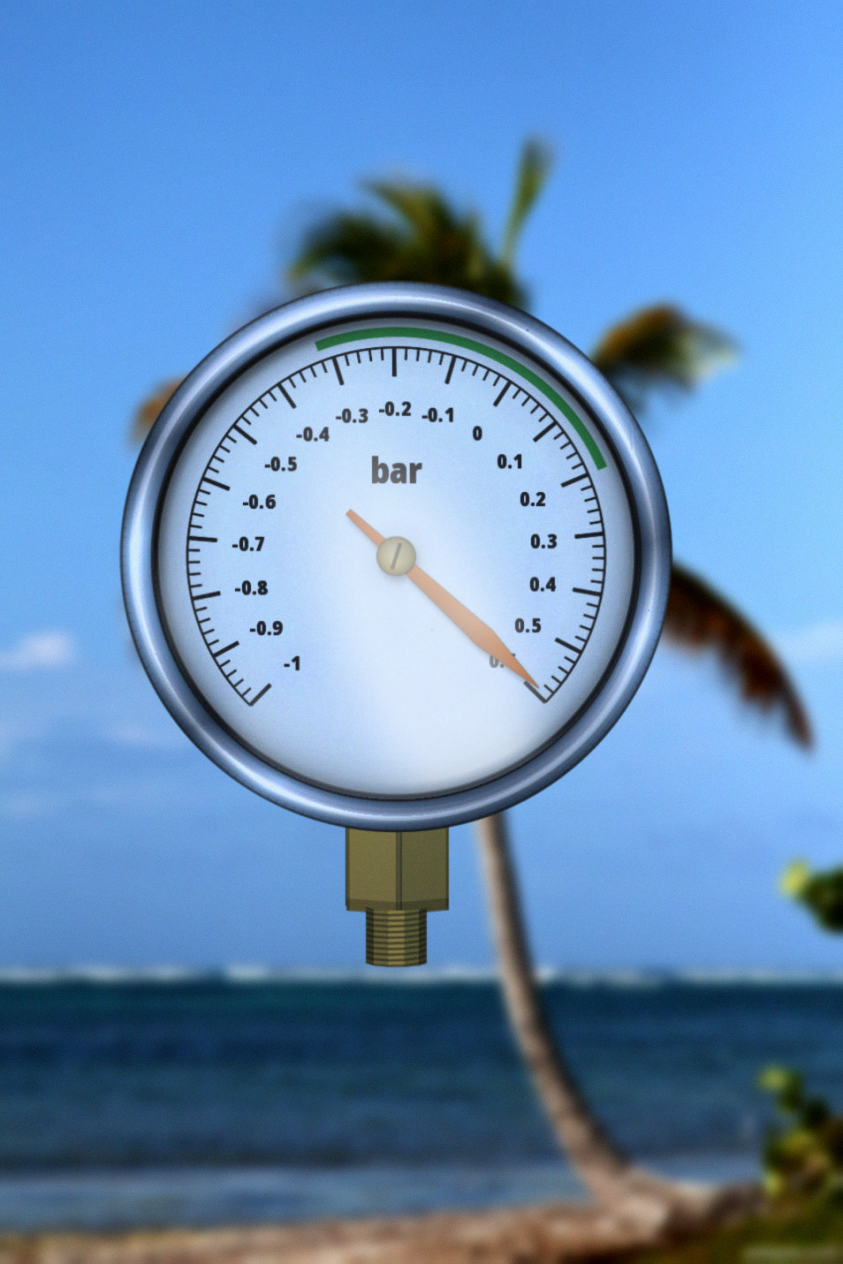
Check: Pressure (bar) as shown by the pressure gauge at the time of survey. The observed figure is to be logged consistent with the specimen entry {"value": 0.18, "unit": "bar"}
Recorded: {"value": 0.59, "unit": "bar"}
